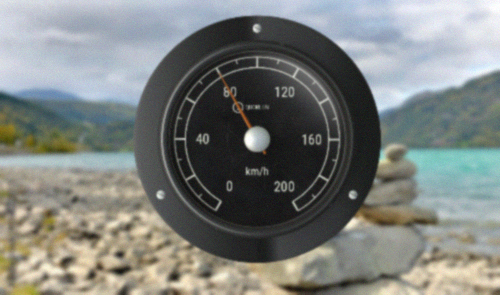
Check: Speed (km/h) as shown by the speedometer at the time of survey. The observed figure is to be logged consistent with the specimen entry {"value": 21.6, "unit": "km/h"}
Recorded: {"value": 80, "unit": "km/h"}
